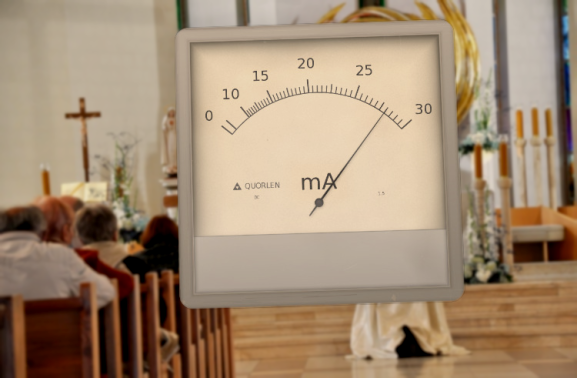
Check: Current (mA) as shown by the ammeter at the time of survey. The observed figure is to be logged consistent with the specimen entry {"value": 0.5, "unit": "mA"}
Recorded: {"value": 28, "unit": "mA"}
